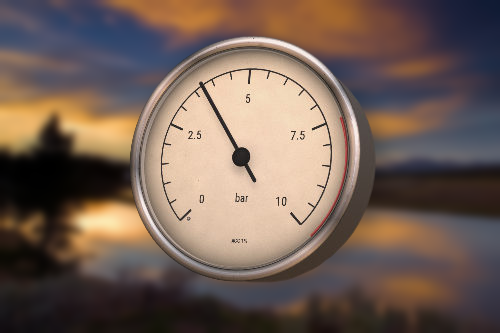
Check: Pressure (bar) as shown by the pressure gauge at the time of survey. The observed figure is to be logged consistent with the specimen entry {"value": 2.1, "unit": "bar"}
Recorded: {"value": 3.75, "unit": "bar"}
